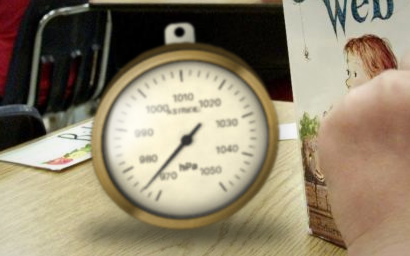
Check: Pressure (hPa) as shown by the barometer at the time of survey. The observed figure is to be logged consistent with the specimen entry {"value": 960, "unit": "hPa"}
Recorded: {"value": 974, "unit": "hPa"}
